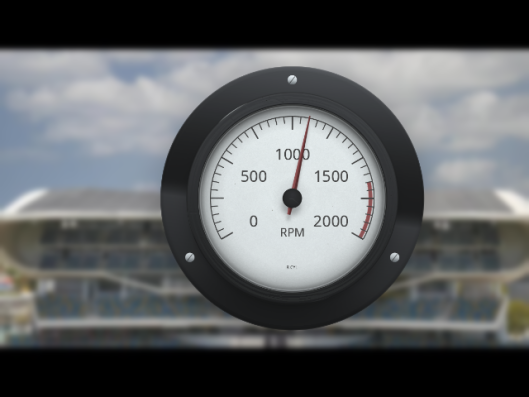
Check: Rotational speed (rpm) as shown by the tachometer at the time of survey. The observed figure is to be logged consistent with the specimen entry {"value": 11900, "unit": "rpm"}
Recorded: {"value": 1100, "unit": "rpm"}
